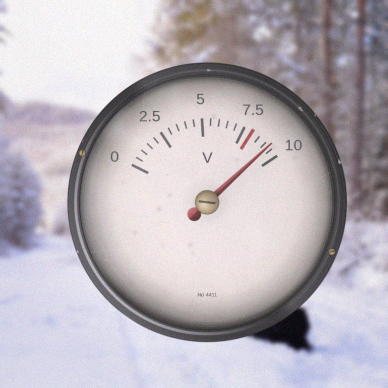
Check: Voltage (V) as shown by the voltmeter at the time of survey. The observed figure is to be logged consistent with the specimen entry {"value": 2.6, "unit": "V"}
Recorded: {"value": 9.25, "unit": "V"}
